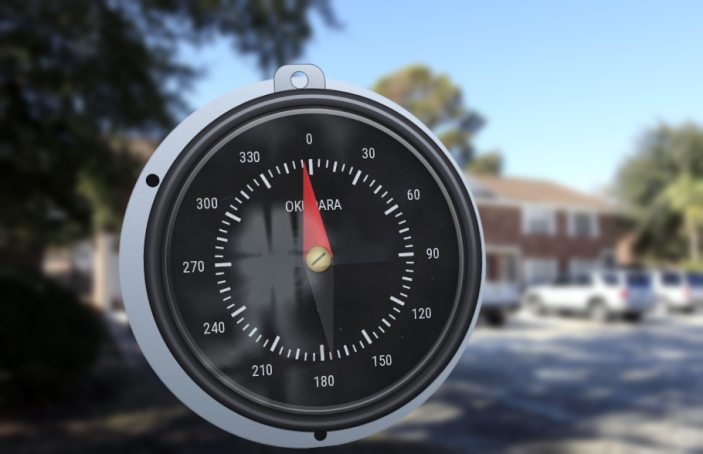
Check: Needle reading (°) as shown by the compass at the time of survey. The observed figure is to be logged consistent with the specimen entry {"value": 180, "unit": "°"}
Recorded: {"value": 355, "unit": "°"}
